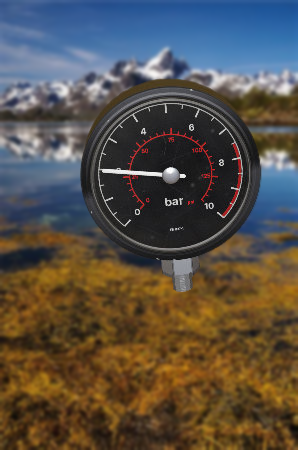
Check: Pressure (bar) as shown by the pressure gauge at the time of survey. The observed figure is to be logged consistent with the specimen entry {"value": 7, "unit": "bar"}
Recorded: {"value": 2, "unit": "bar"}
